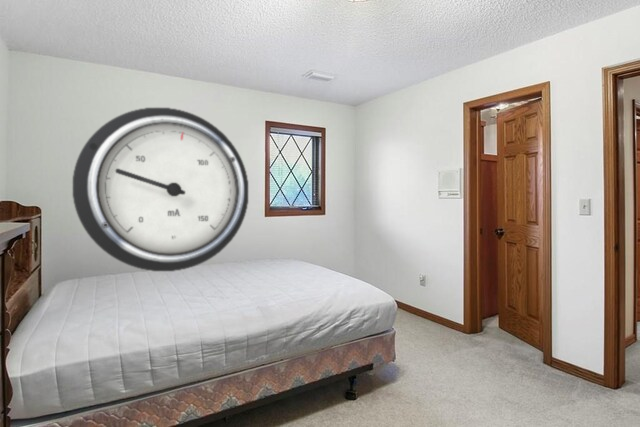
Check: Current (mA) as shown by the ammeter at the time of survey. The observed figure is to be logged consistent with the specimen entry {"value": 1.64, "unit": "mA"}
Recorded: {"value": 35, "unit": "mA"}
